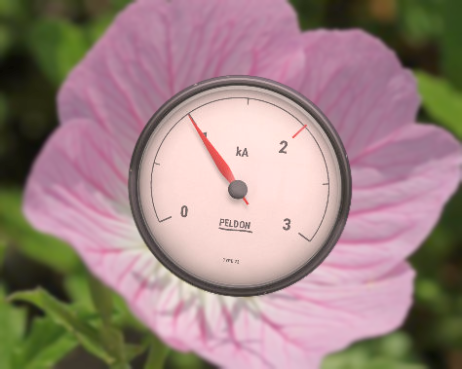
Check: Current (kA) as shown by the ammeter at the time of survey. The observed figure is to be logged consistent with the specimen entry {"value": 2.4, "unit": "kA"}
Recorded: {"value": 1, "unit": "kA"}
